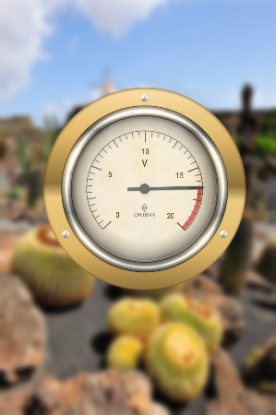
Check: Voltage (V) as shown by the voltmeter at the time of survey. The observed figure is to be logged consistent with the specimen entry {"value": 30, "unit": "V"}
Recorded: {"value": 16.5, "unit": "V"}
